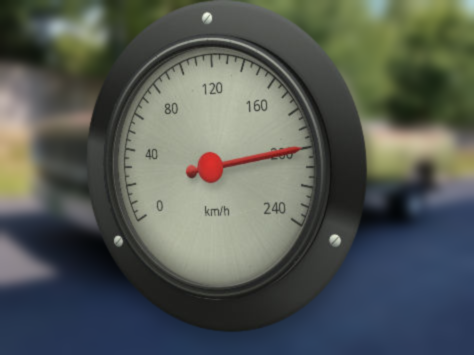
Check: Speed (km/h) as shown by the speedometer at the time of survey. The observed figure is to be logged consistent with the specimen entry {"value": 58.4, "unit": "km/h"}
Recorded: {"value": 200, "unit": "km/h"}
